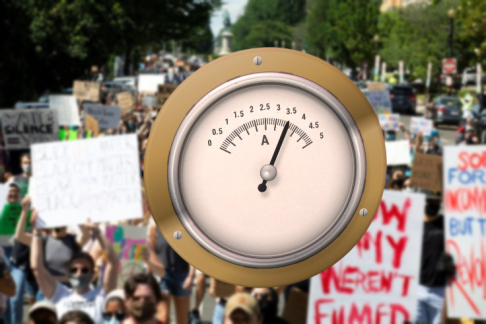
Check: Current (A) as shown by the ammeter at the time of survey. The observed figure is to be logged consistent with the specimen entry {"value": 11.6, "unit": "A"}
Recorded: {"value": 3.5, "unit": "A"}
